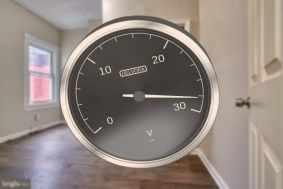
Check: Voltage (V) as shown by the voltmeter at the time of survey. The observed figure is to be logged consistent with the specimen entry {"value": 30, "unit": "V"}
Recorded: {"value": 28, "unit": "V"}
